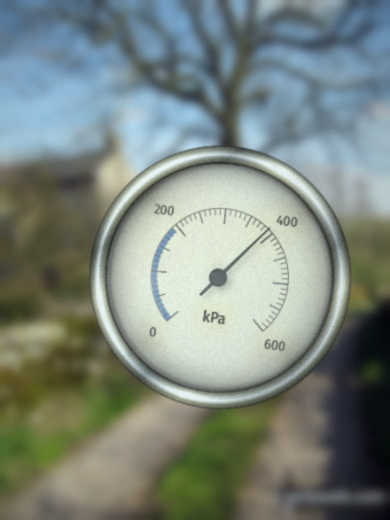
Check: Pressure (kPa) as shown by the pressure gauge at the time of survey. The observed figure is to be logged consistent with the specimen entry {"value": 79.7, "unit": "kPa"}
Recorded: {"value": 390, "unit": "kPa"}
